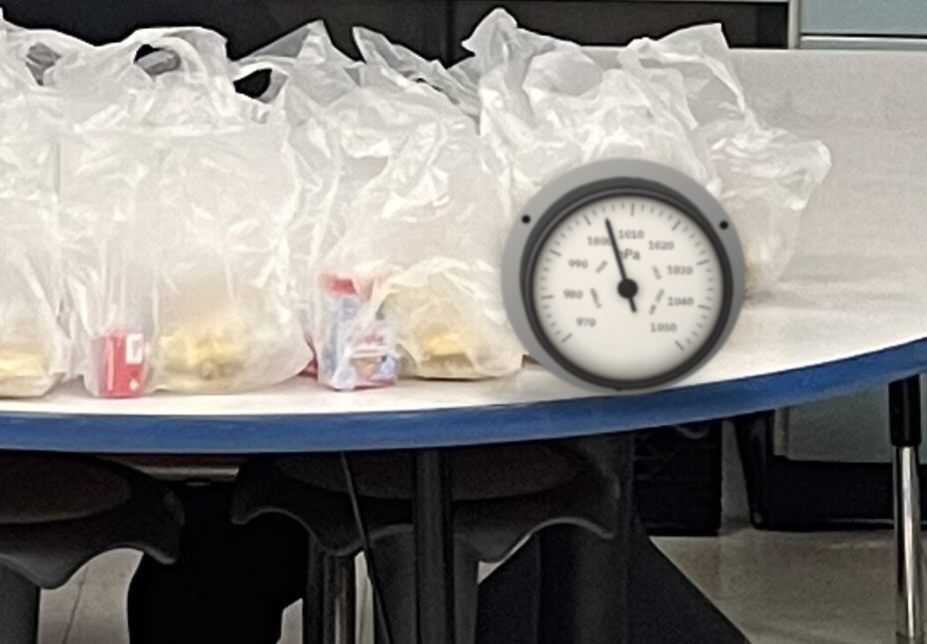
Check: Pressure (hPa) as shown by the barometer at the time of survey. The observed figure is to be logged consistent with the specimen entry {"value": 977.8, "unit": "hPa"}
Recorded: {"value": 1004, "unit": "hPa"}
